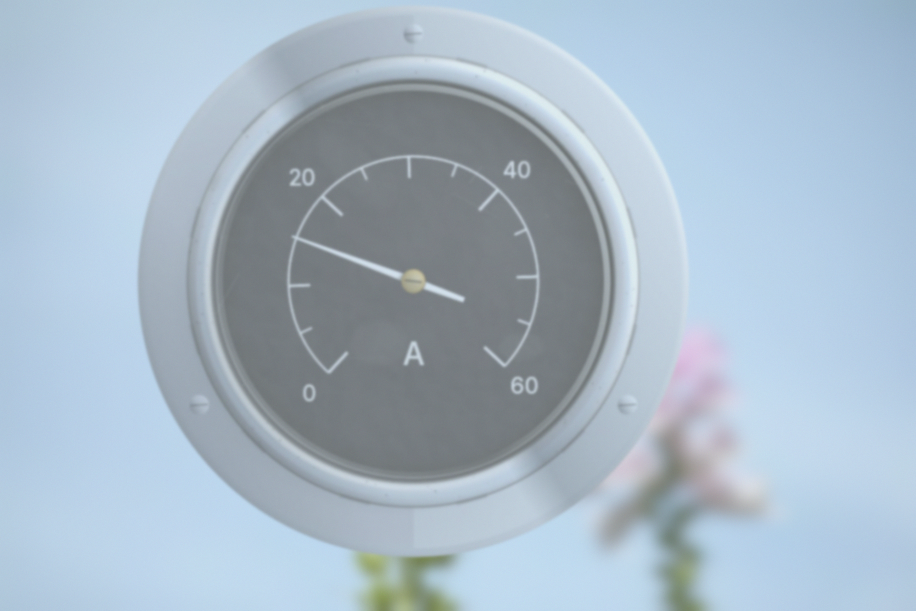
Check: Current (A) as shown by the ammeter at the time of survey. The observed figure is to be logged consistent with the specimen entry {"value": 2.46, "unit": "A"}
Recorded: {"value": 15, "unit": "A"}
